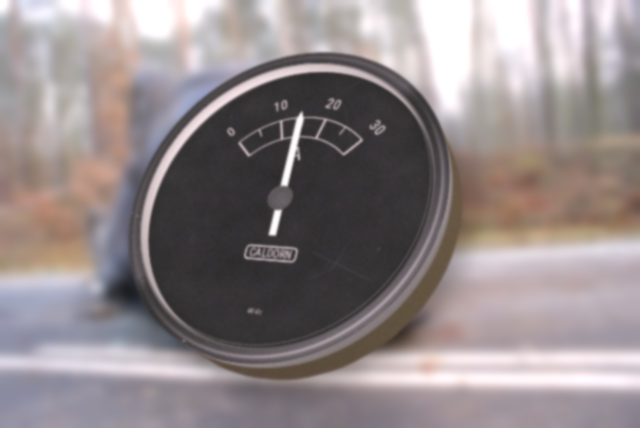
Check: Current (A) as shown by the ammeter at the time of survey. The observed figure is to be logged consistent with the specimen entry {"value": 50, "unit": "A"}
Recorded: {"value": 15, "unit": "A"}
